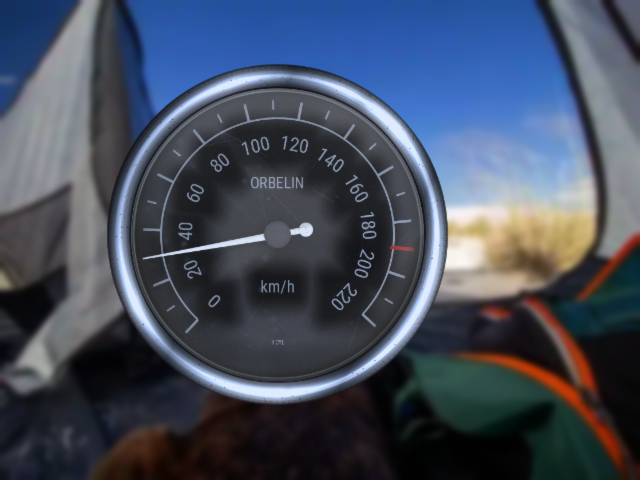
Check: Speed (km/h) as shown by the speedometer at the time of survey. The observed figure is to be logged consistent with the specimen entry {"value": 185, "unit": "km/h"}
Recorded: {"value": 30, "unit": "km/h"}
